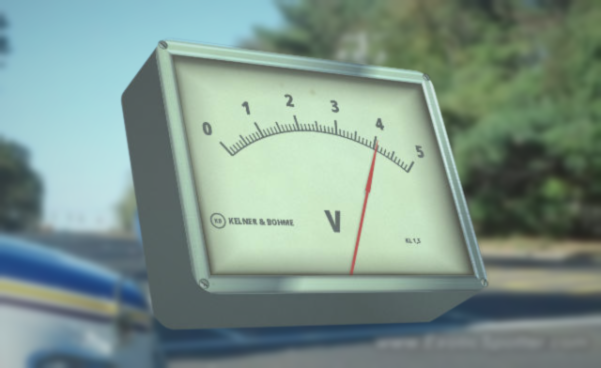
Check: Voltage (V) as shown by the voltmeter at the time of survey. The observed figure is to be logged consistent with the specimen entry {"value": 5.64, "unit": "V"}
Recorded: {"value": 4, "unit": "V"}
